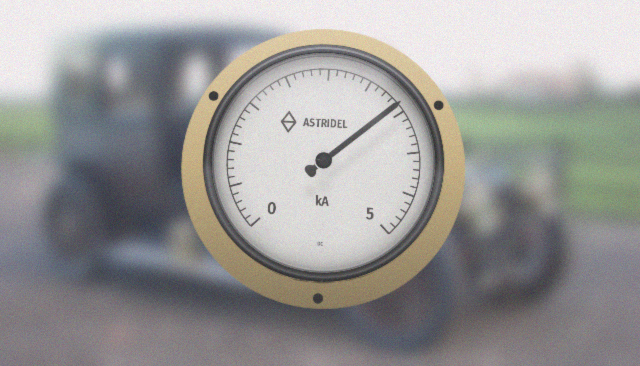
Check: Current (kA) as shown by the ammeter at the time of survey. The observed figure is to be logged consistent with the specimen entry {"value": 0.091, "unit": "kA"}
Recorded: {"value": 3.4, "unit": "kA"}
